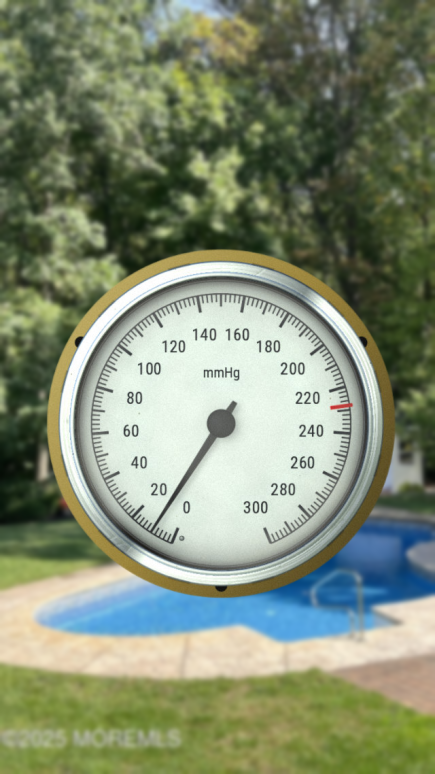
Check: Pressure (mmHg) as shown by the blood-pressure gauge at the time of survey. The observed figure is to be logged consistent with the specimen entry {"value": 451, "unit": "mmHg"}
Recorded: {"value": 10, "unit": "mmHg"}
